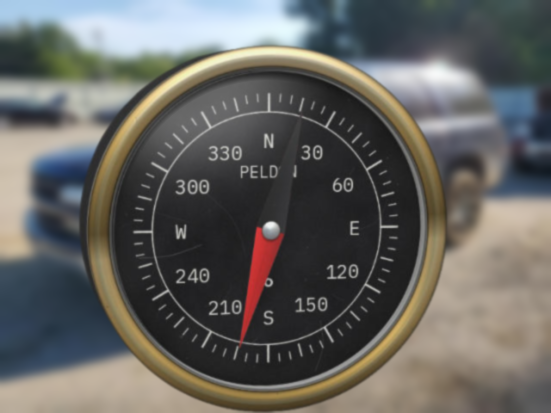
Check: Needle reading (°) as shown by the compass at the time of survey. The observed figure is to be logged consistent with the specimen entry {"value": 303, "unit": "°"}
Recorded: {"value": 195, "unit": "°"}
